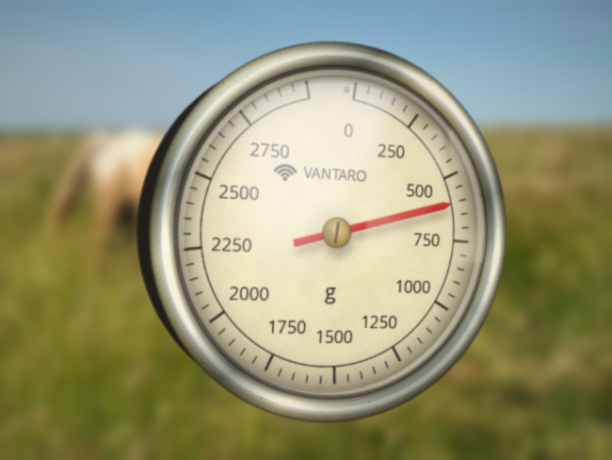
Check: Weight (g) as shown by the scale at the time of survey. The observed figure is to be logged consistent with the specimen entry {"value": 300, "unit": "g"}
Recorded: {"value": 600, "unit": "g"}
